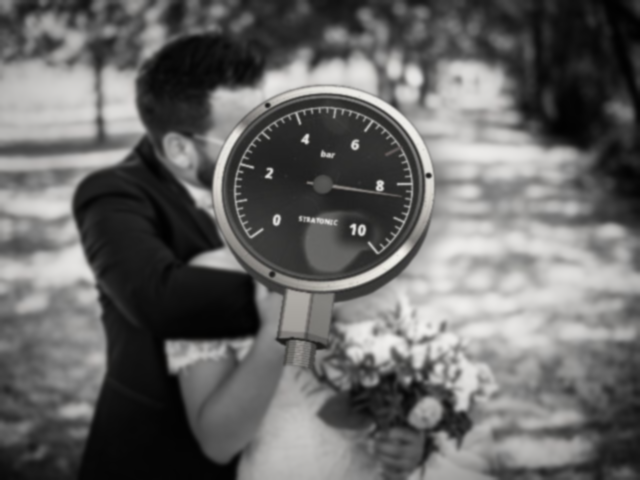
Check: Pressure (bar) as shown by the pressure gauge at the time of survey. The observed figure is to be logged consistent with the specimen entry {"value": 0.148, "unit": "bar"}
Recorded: {"value": 8.4, "unit": "bar"}
